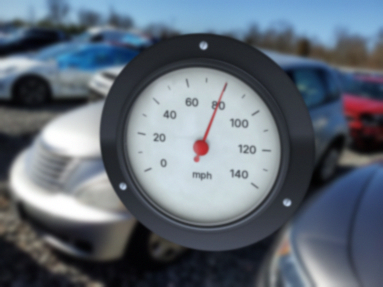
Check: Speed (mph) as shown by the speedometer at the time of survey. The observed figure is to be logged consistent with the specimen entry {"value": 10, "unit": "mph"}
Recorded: {"value": 80, "unit": "mph"}
